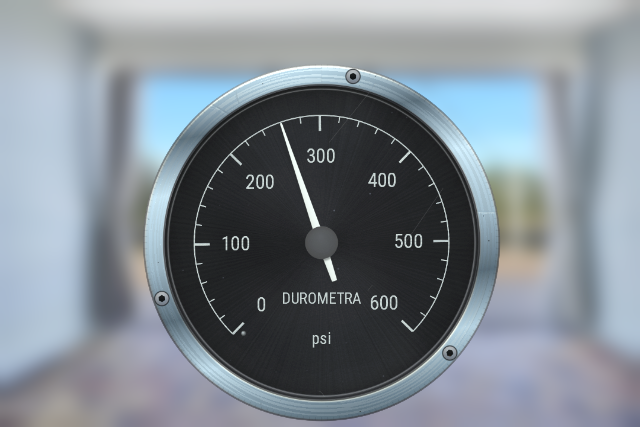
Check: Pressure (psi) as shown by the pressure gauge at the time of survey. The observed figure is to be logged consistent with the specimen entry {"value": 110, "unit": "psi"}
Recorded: {"value": 260, "unit": "psi"}
